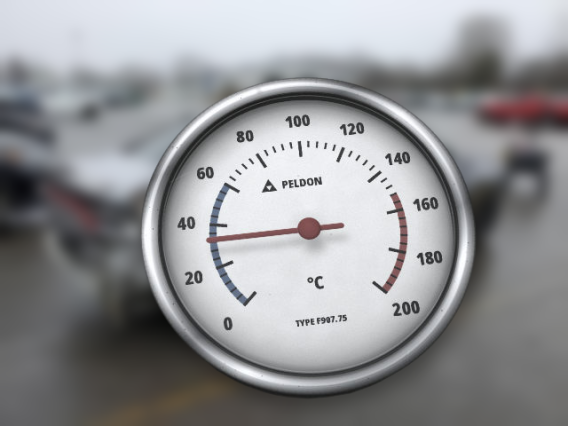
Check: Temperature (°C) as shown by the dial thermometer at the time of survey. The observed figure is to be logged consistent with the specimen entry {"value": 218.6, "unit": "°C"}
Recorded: {"value": 32, "unit": "°C"}
